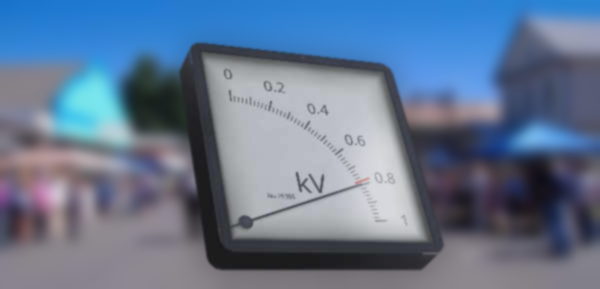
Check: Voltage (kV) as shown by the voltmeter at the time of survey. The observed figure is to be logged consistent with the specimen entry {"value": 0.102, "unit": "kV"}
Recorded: {"value": 0.8, "unit": "kV"}
